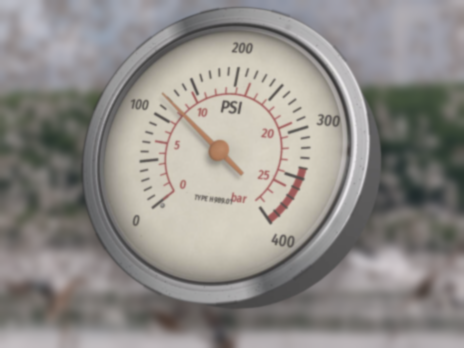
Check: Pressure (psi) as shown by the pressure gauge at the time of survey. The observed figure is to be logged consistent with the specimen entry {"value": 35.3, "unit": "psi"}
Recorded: {"value": 120, "unit": "psi"}
